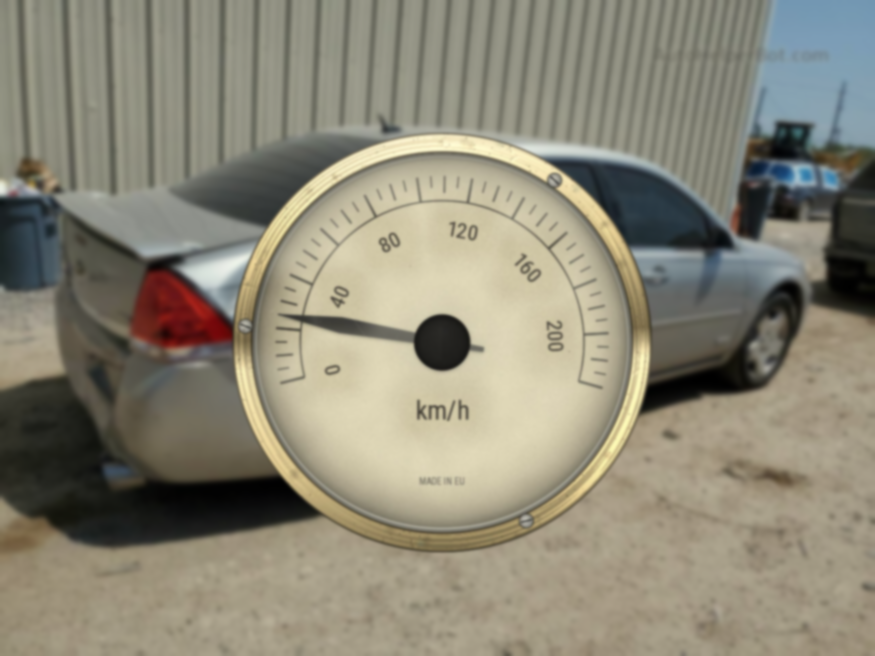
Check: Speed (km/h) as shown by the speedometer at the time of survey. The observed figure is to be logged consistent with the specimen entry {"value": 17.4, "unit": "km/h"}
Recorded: {"value": 25, "unit": "km/h"}
